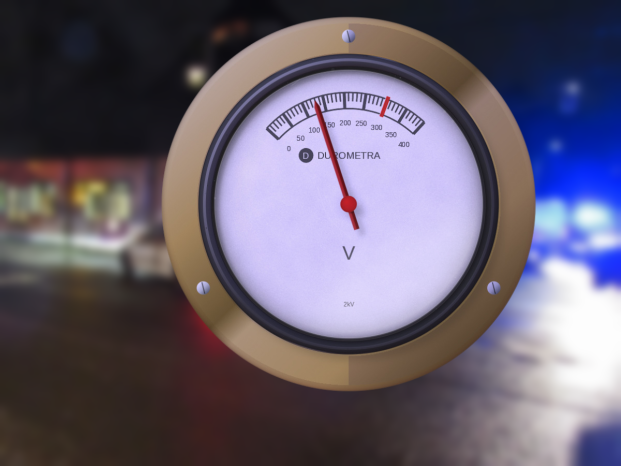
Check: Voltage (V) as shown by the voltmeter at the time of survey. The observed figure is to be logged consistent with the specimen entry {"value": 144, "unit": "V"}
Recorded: {"value": 130, "unit": "V"}
